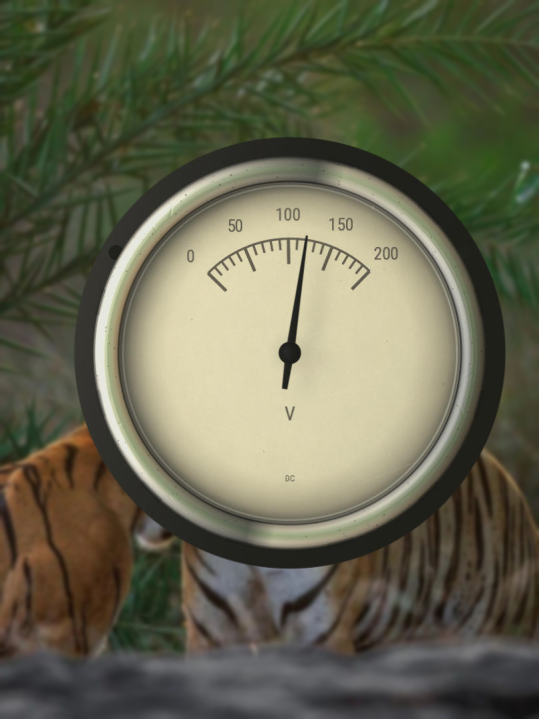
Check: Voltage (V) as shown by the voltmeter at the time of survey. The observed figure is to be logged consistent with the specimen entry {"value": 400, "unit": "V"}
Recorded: {"value": 120, "unit": "V"}
